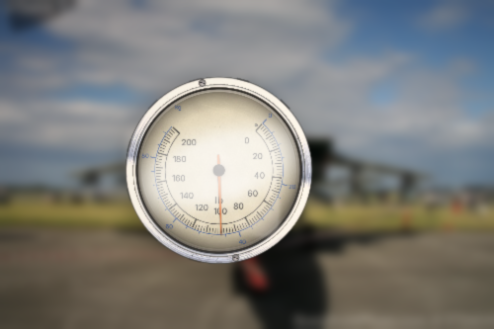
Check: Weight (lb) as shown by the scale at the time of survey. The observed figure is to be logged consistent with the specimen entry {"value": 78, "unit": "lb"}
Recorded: {"value": 100, "unit": "lb"}
